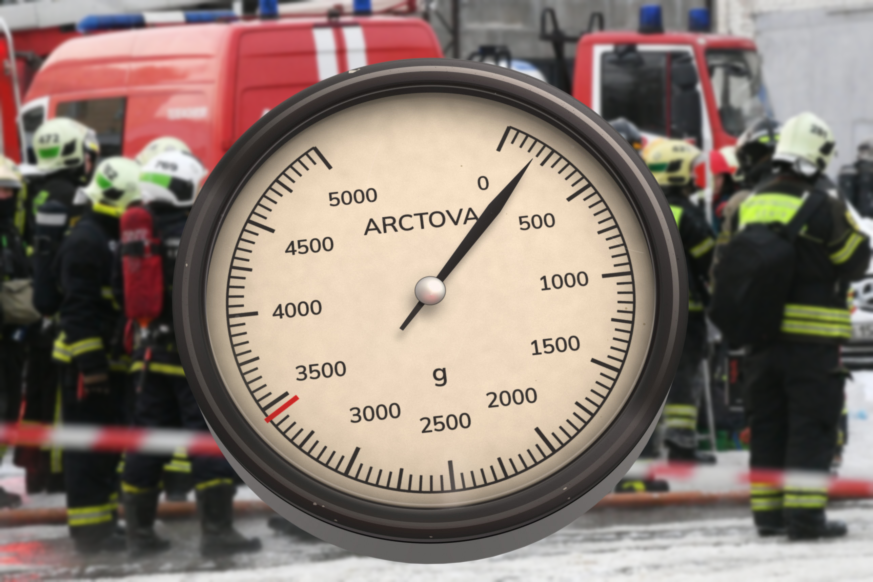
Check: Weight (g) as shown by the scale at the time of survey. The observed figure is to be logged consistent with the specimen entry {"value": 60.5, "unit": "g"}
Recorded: {"value": 200, "unit": "g"}
